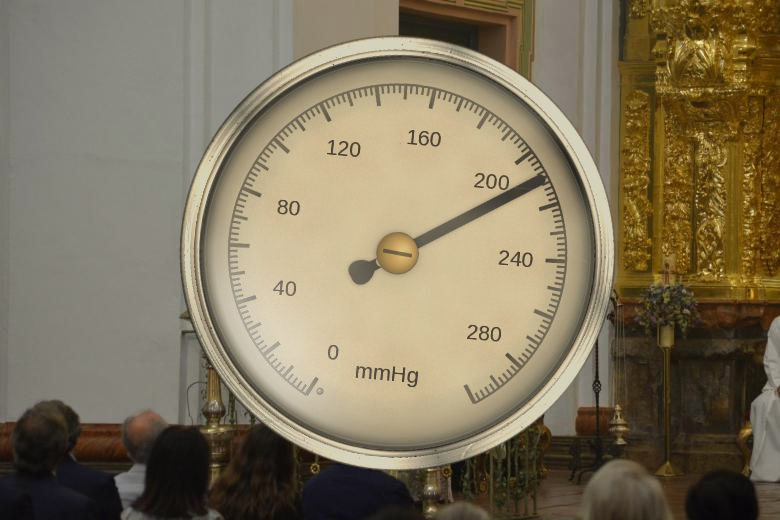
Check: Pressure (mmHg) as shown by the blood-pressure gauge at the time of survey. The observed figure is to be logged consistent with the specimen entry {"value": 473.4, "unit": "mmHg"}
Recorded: {"value": 210, "unit": "mmHg"}
